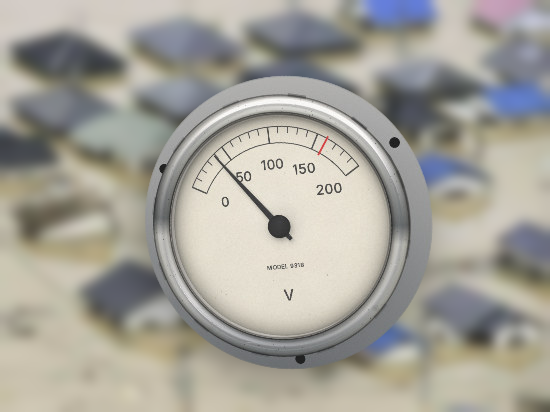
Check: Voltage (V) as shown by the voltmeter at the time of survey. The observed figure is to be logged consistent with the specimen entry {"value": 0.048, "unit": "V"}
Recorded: {"value": 40, "unit": "V"}
